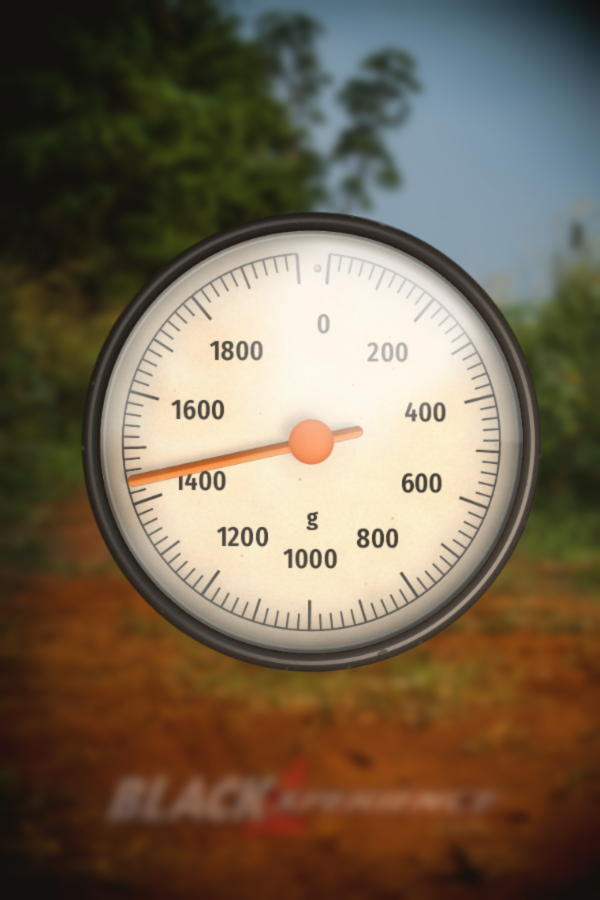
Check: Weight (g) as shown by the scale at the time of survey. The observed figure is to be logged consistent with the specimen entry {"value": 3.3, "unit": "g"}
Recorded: {"value": 1440, "unit": "g"}
